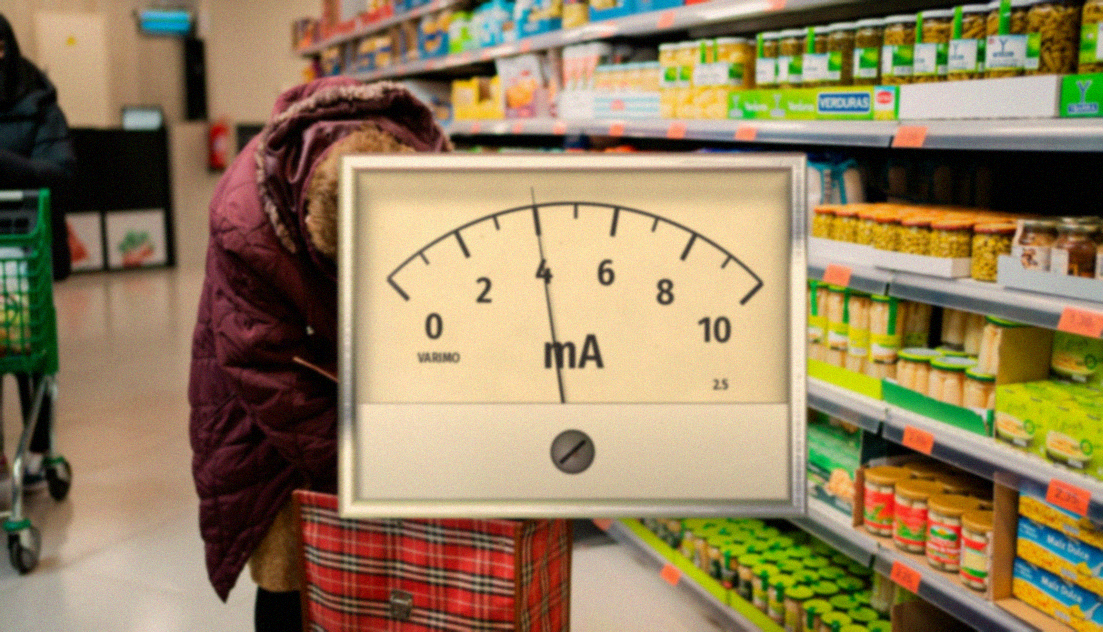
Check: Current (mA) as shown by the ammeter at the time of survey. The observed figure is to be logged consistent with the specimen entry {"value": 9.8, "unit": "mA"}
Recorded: {"value": 4, "unit": "mA"}
